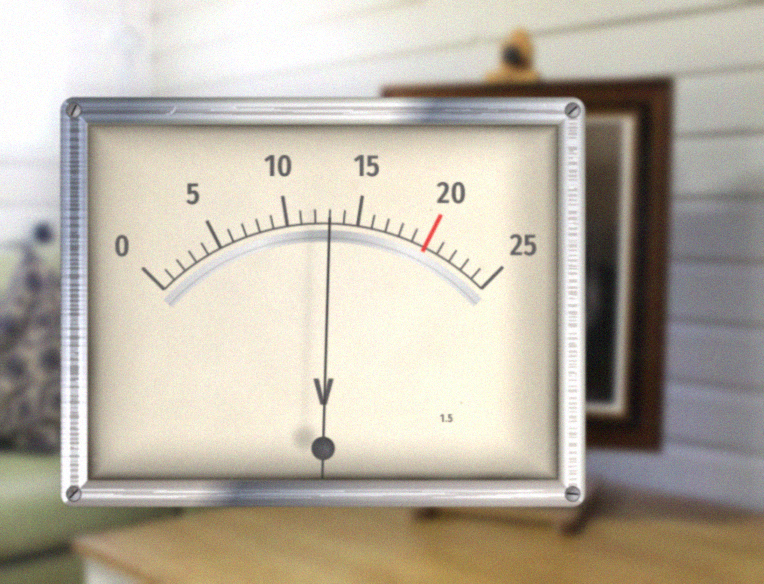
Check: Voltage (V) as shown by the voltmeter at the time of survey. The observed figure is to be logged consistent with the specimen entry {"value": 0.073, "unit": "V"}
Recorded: {"value": 13, "unit": "V"}
